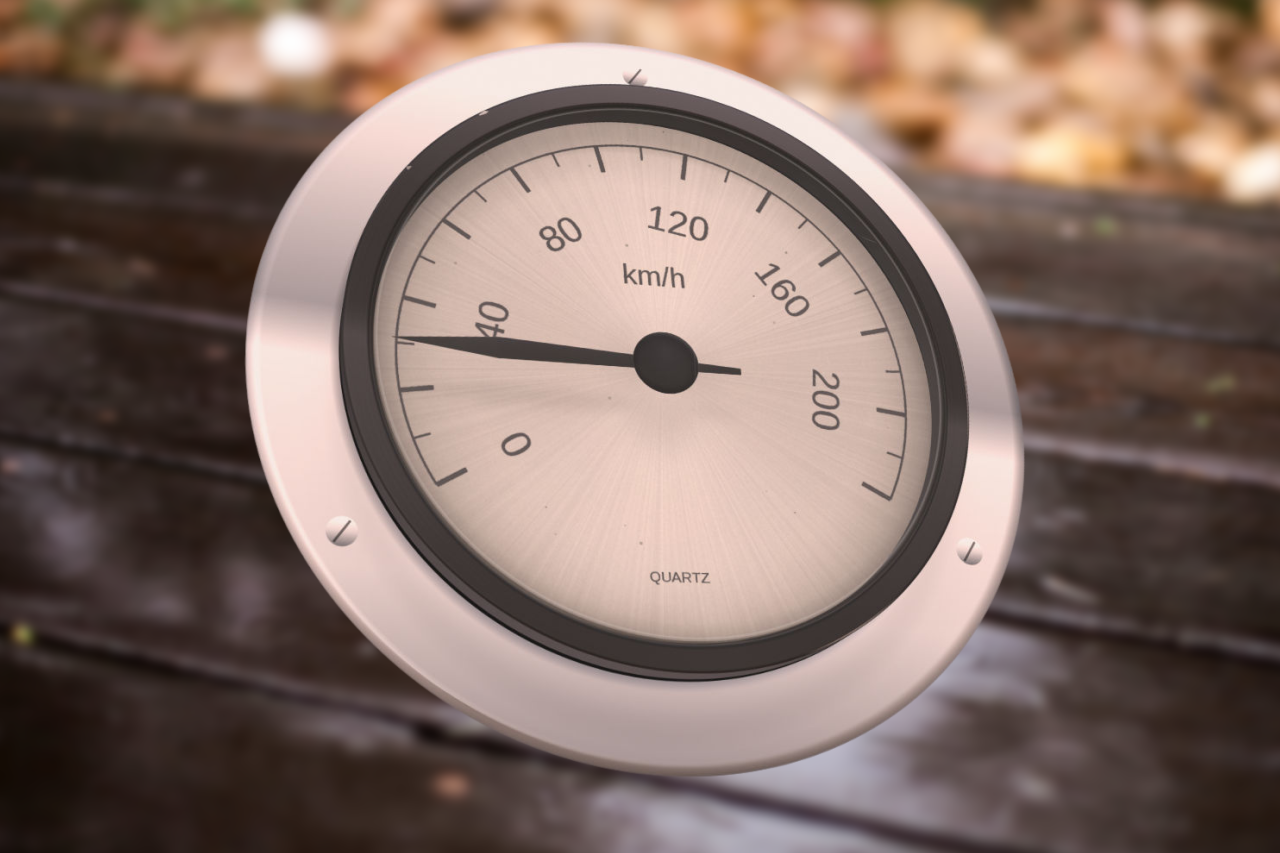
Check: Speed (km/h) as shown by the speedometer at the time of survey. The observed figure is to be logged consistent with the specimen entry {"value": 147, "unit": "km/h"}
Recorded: {"value": 30, "unit": "km/h"}
